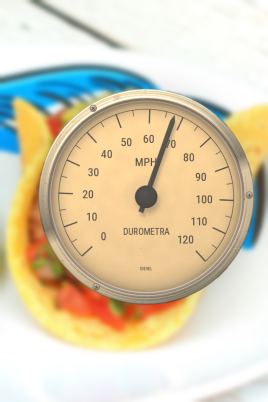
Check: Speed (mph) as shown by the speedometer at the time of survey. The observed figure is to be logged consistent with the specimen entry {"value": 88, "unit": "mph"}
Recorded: {"value": 67.5, "unit": "mph"}
